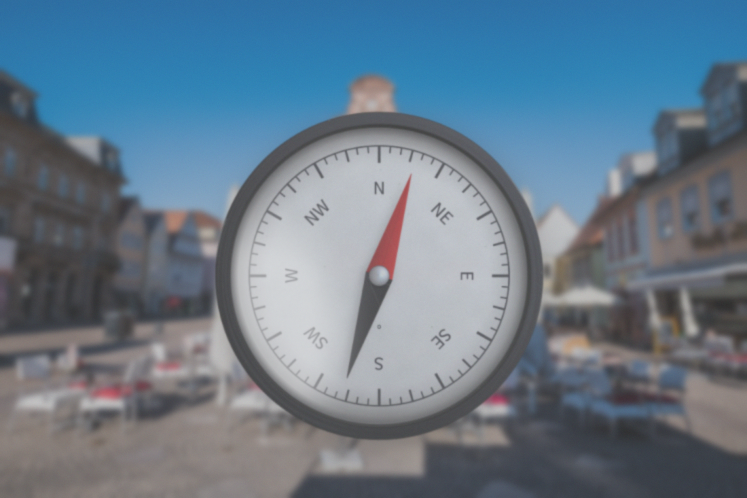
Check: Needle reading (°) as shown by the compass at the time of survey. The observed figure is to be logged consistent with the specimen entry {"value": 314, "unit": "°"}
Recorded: {"value": 17.5, "unit": "°"}
